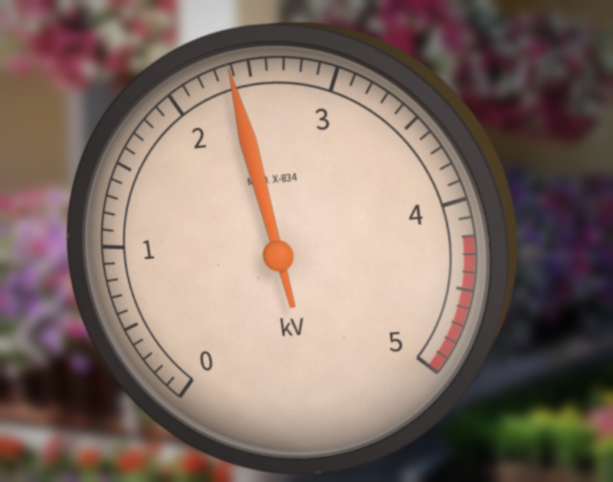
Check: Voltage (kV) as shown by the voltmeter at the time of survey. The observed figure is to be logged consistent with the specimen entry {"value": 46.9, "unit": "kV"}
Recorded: {"value": 2.4, "unit": "kV"}
